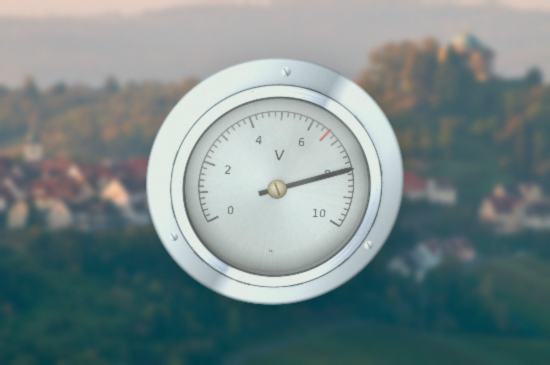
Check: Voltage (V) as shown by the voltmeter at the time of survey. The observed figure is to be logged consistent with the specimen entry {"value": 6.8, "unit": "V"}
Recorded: {"value": 8, "unit": "V"}
